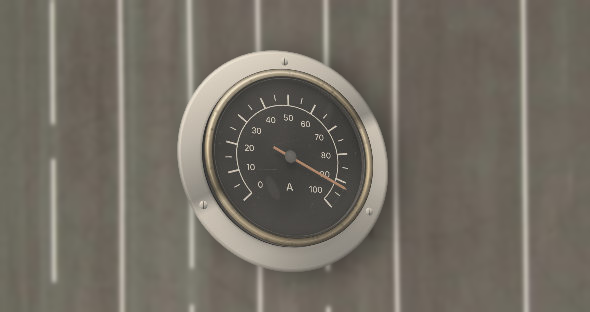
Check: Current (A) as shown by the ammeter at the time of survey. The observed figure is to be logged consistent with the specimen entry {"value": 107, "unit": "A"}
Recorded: {"value": 92.5, "unit": "A"}
